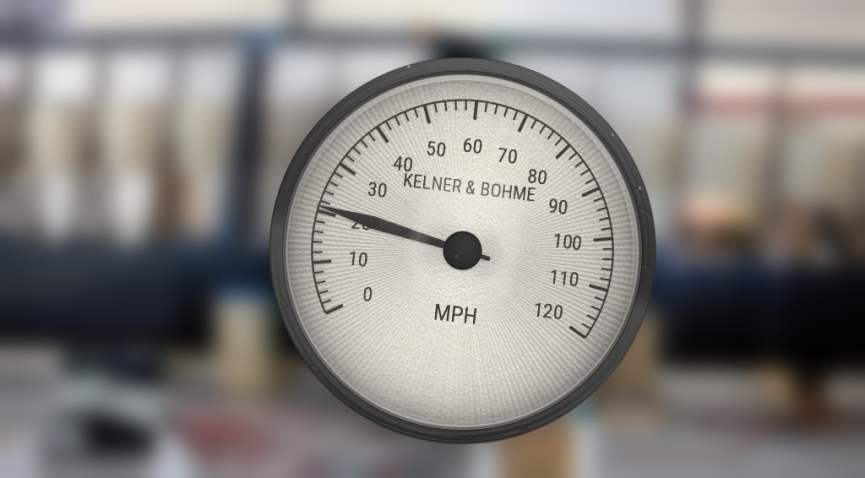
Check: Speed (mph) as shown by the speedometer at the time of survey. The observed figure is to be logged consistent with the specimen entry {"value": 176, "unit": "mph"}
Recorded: {"value": 21, "unit": "mph"}
